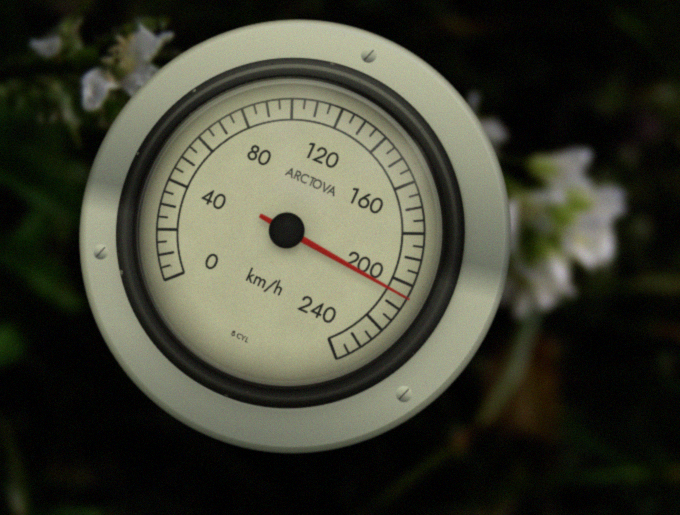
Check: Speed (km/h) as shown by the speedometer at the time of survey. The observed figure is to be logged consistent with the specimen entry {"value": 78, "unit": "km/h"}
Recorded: {"value": 205, "unit": "km/h"}
